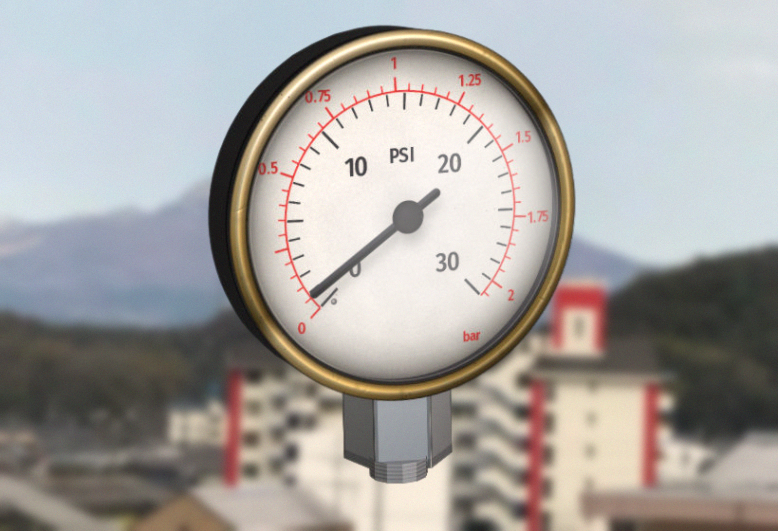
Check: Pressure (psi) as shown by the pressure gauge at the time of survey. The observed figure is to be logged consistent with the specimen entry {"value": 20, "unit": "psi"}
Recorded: {"value": 1, "unit": "psi"}
